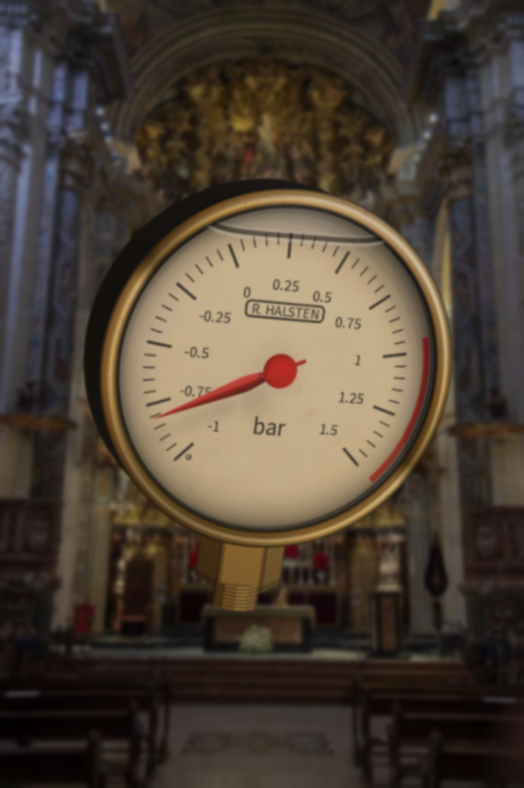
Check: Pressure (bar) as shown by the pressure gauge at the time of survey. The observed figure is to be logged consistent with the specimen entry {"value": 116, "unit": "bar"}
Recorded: {"value": -0.8, "unit": "bar"}
